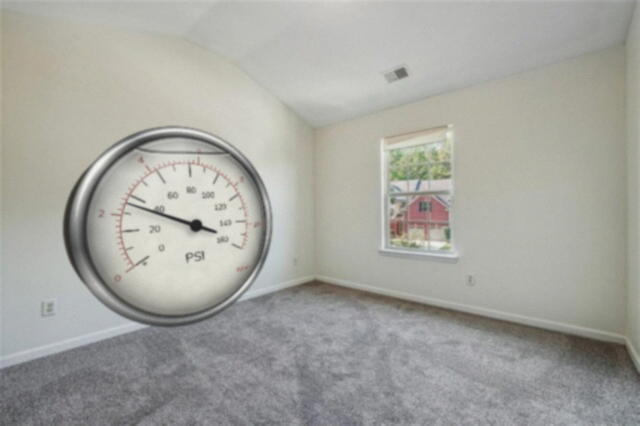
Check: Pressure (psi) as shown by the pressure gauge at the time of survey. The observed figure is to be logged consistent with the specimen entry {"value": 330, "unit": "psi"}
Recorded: {"value": 35, "unit": "psi"}
